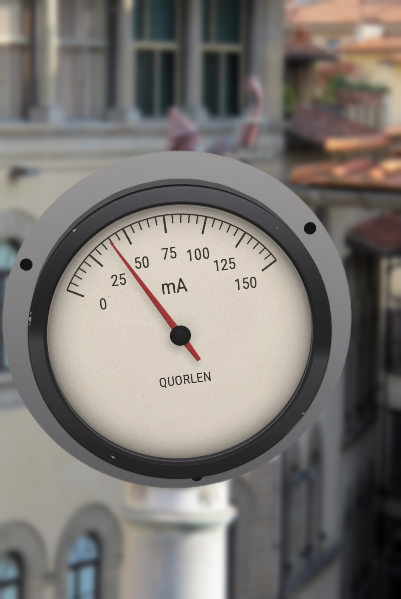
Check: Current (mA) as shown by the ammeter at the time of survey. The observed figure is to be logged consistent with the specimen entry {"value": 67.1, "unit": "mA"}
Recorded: {"value": 40, "unit": "mA"}
